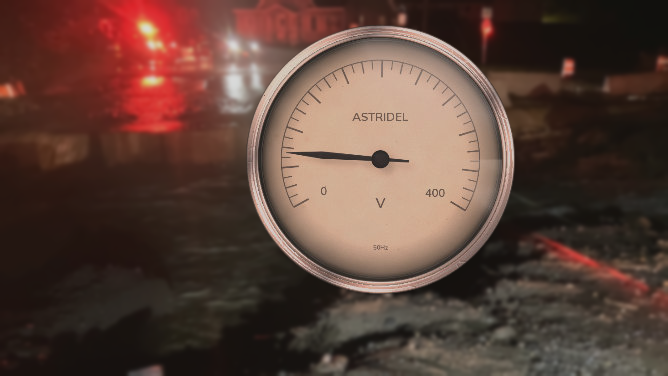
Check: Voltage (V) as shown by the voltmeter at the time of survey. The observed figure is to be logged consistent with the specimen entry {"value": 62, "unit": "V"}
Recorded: {"value": 55, "unit": "V"}
